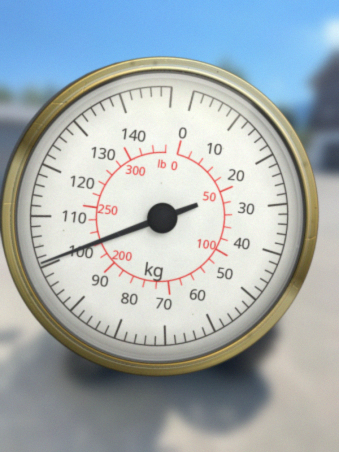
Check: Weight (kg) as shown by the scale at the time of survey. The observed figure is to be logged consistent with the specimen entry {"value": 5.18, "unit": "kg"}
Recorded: {"value": 101, "unit": "kg"}
